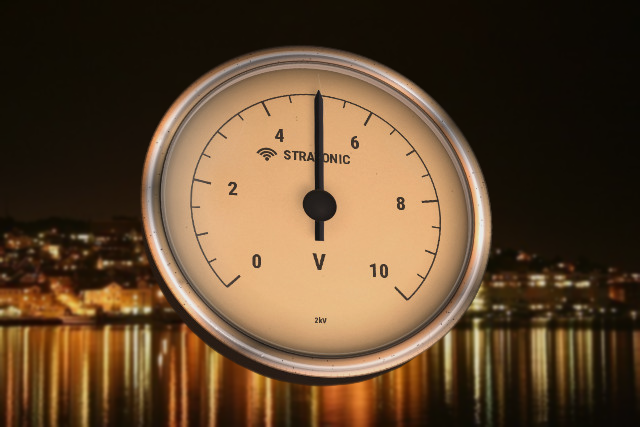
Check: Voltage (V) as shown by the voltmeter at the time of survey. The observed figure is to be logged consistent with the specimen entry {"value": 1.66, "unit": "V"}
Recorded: {"value": 5, "unit": "V"}
